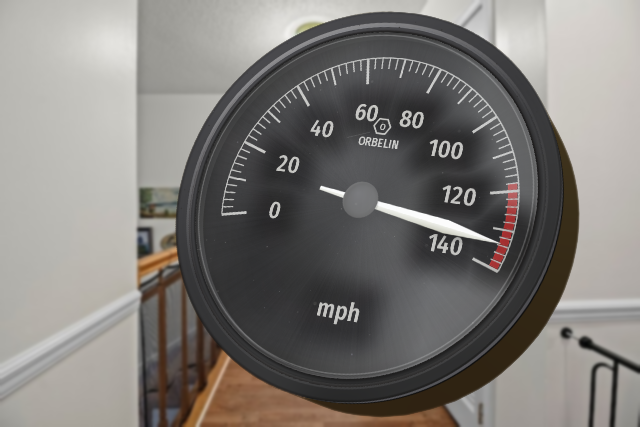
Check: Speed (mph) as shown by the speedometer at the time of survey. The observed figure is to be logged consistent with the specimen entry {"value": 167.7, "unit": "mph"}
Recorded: {"value": 134, "unit": "mph"}
